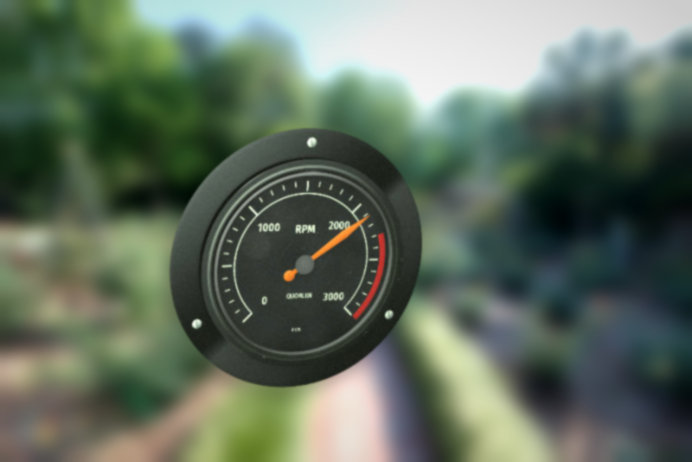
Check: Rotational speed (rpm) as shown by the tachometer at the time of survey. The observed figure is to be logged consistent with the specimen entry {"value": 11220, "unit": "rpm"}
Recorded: {"value": 2100, "unit": "rpm"}
